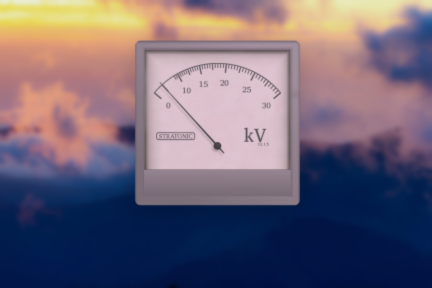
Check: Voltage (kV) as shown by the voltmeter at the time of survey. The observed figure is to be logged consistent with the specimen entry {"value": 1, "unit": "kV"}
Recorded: {"value": 5, "unit": "kV"}
